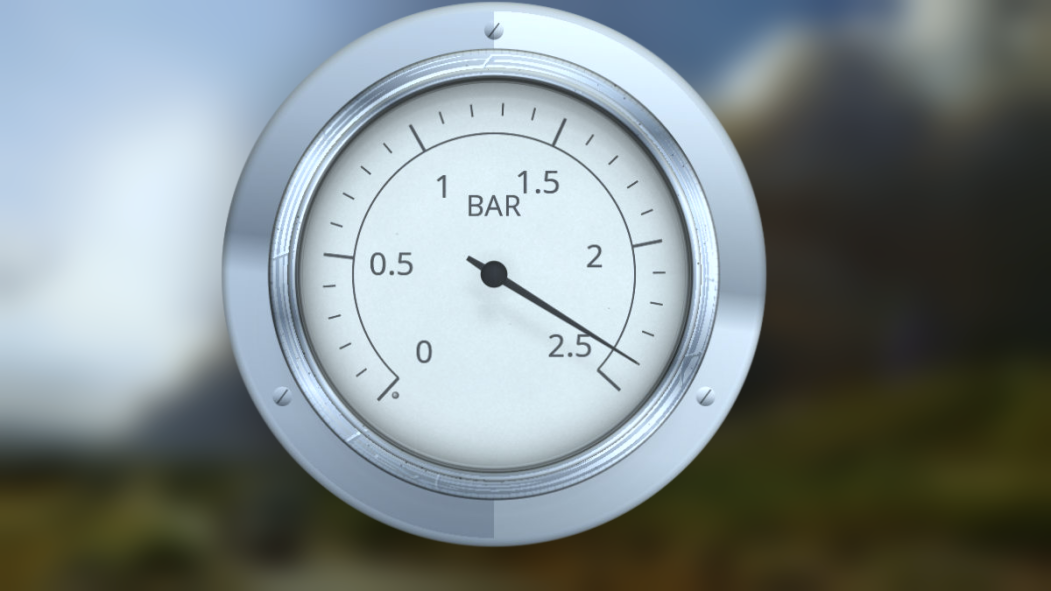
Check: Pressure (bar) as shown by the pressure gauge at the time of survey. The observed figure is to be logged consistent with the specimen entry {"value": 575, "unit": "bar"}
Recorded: {"value": 2.4, "unit": "bar"}
